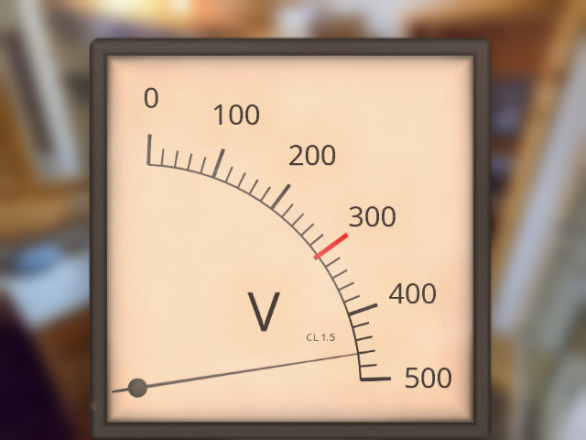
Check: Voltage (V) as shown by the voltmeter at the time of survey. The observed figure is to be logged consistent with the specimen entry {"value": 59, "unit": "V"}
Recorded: {"value": 460, "unit": "V"}
